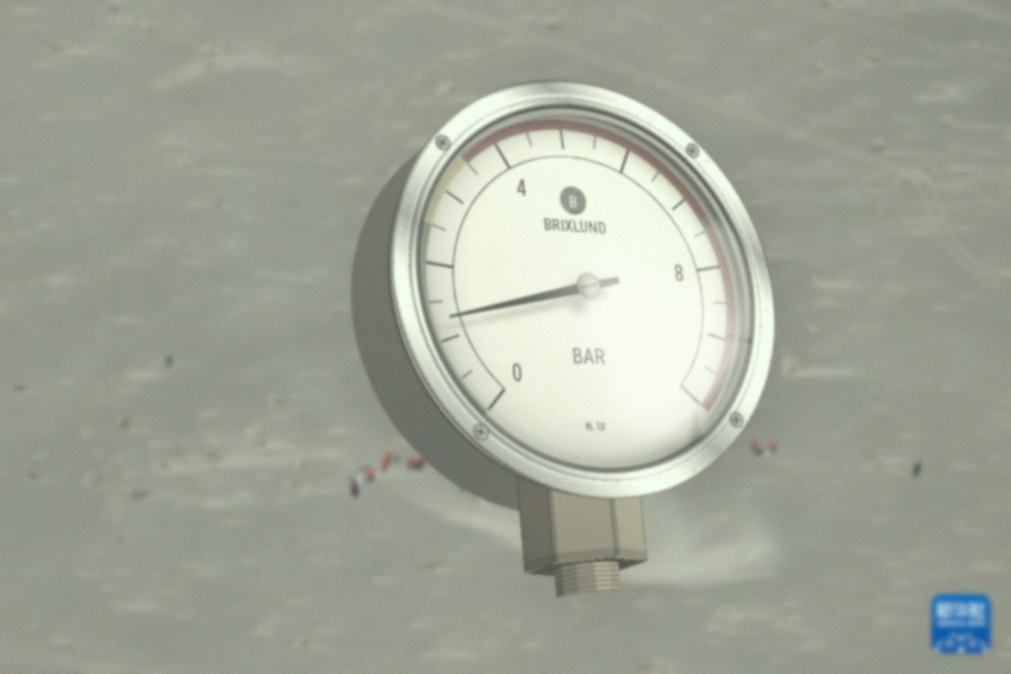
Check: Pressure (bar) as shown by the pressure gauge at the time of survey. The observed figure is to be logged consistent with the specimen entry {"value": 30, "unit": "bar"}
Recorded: {"value": 1.25, "unit": "bar"}
